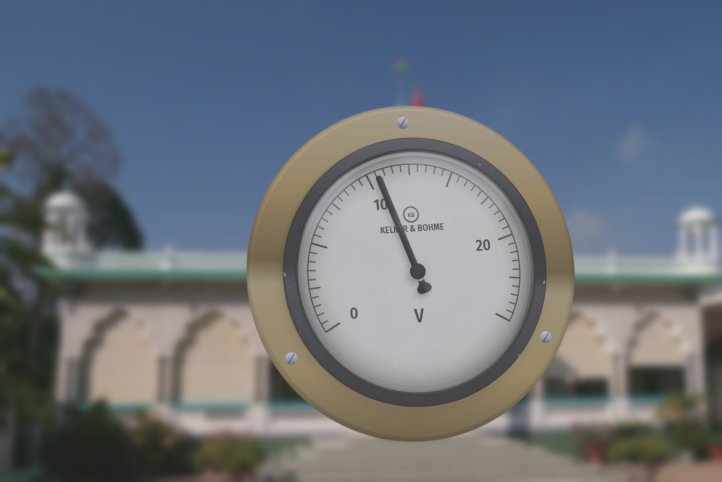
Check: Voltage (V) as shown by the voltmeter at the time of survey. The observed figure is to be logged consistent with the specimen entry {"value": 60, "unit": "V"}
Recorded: {"value": 10.5, "unit": "V"}
